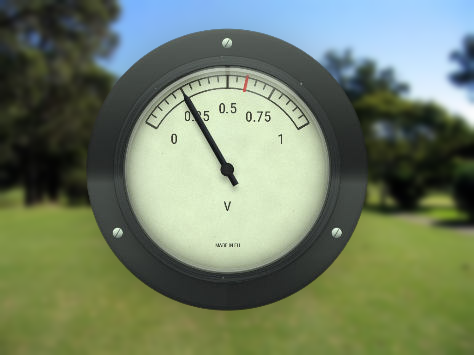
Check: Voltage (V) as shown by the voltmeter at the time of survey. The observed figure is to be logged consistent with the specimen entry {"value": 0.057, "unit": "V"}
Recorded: {"value": 0.25, "unit": "V"}
